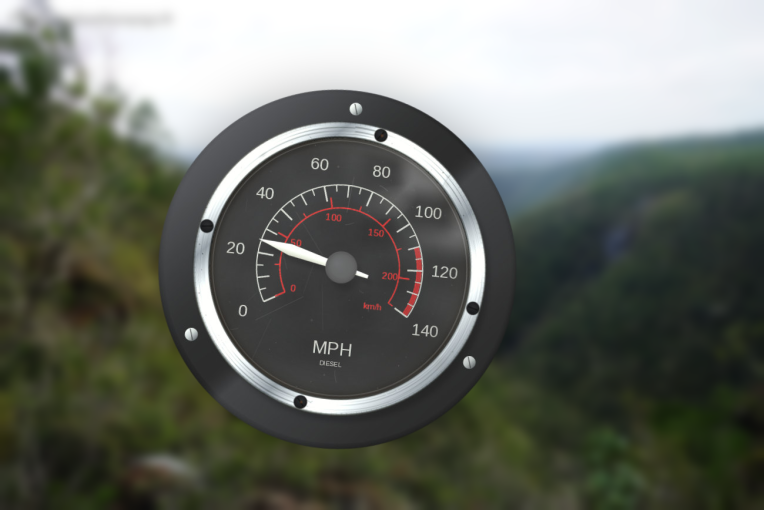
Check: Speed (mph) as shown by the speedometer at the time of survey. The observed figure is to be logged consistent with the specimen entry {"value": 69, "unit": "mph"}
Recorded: {"value": 25, "unit": "mph"}
